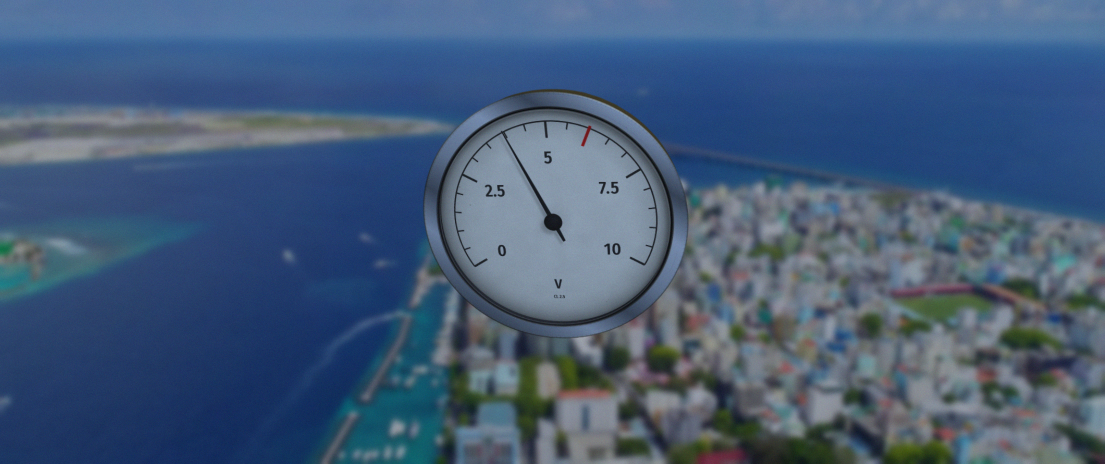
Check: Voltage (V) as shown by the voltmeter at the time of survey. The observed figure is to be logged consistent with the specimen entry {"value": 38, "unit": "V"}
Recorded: {"value": 4, "unit": "V"}
